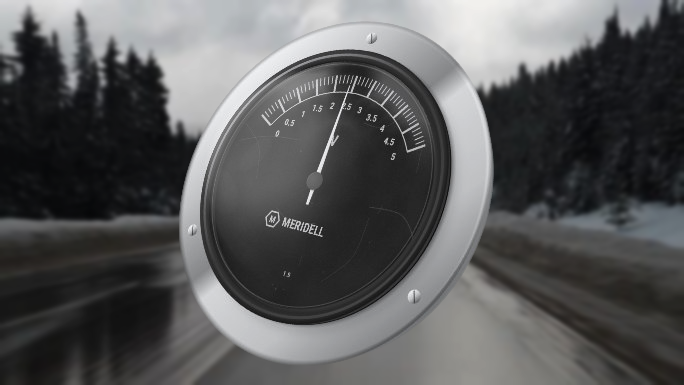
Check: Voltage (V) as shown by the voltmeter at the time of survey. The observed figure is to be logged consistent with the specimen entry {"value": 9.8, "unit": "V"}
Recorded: {"value": 2.5, "unit": "V"}
